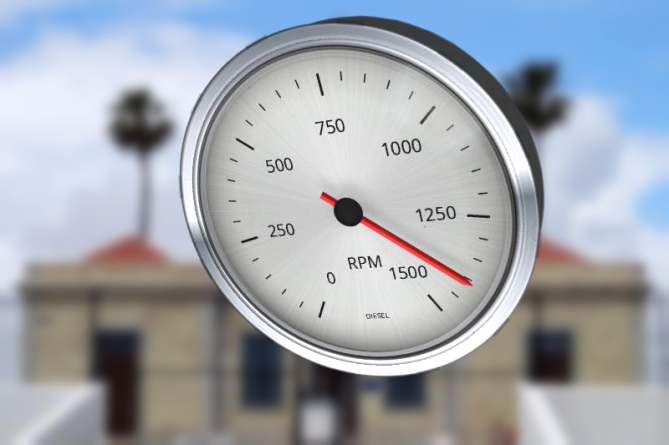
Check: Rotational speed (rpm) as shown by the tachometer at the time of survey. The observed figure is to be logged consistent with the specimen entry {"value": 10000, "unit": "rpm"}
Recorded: {"value": 1400, "unit": "rpm"}
